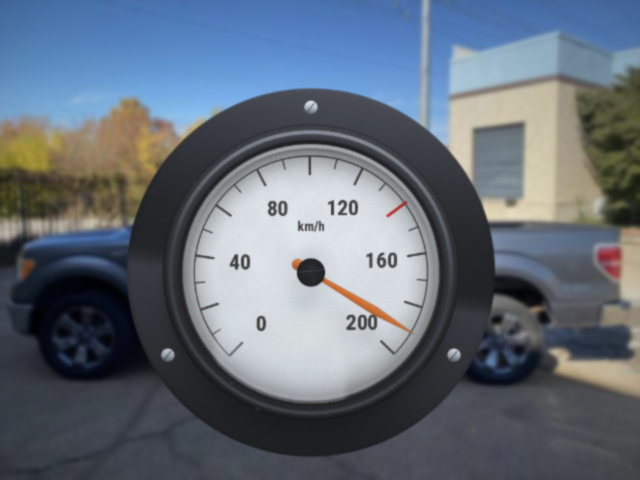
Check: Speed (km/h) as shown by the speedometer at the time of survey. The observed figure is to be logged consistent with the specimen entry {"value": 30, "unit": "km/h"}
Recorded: {"value": 190, "unit": "km/h"}
